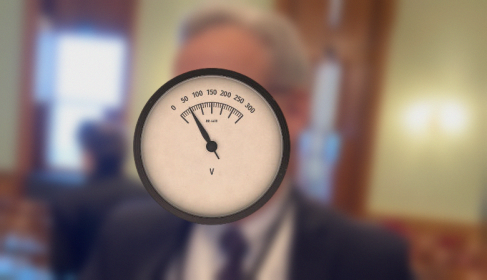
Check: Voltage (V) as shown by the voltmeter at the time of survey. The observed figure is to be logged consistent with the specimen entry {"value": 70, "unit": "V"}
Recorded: {"value": 50, "unit": "V"}
